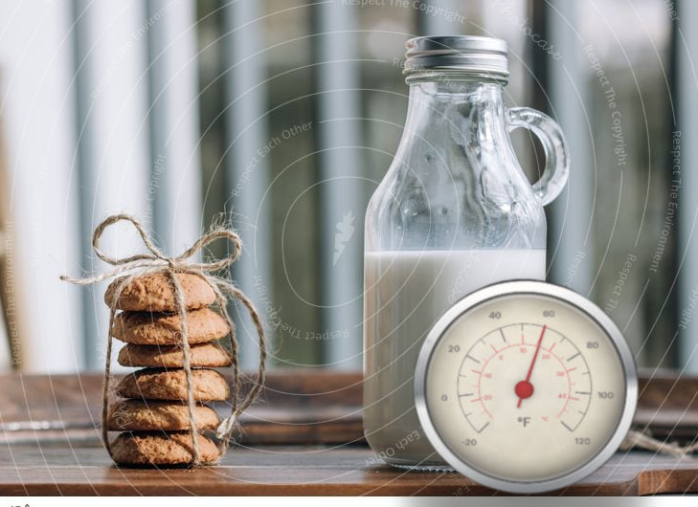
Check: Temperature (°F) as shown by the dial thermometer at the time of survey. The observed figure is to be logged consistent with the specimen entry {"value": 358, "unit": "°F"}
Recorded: {"value": 60, "unit": "°F"}
